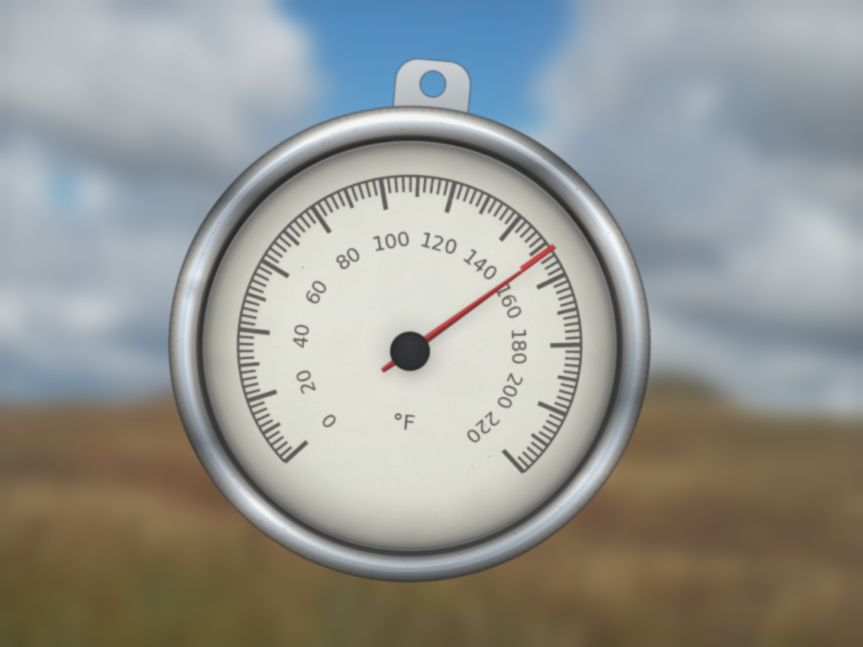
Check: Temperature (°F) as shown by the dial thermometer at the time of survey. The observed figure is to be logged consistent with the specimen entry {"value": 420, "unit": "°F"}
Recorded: {"value": 152, "unit": "°F"}
